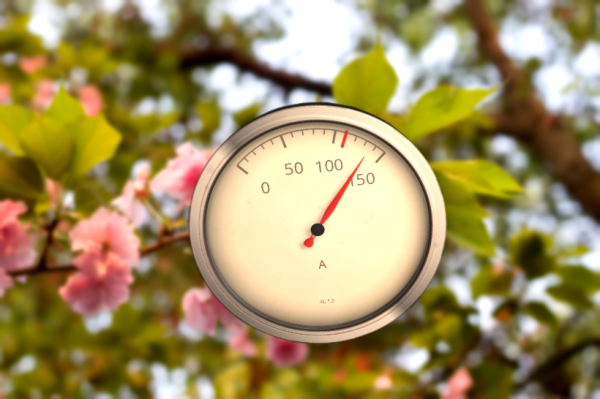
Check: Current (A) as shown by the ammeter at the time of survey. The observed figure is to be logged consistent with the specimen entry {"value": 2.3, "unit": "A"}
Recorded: {"value": 135, "unit": "A"}
